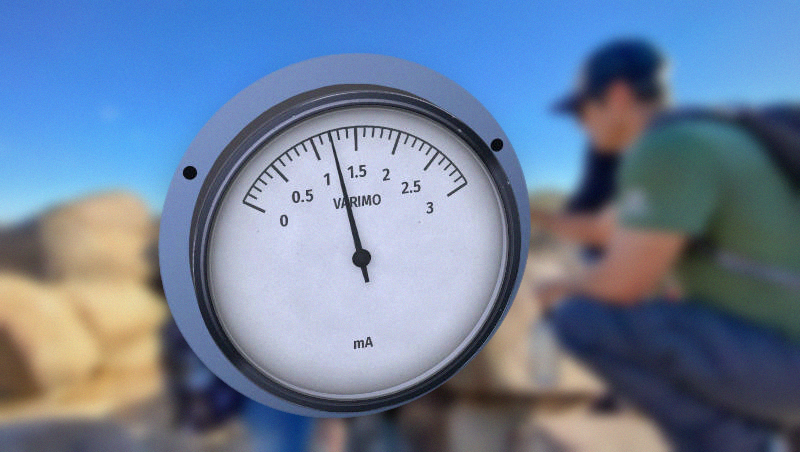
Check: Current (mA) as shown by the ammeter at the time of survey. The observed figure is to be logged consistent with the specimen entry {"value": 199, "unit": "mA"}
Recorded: {"value": 1.2, "unit": "mA"}
